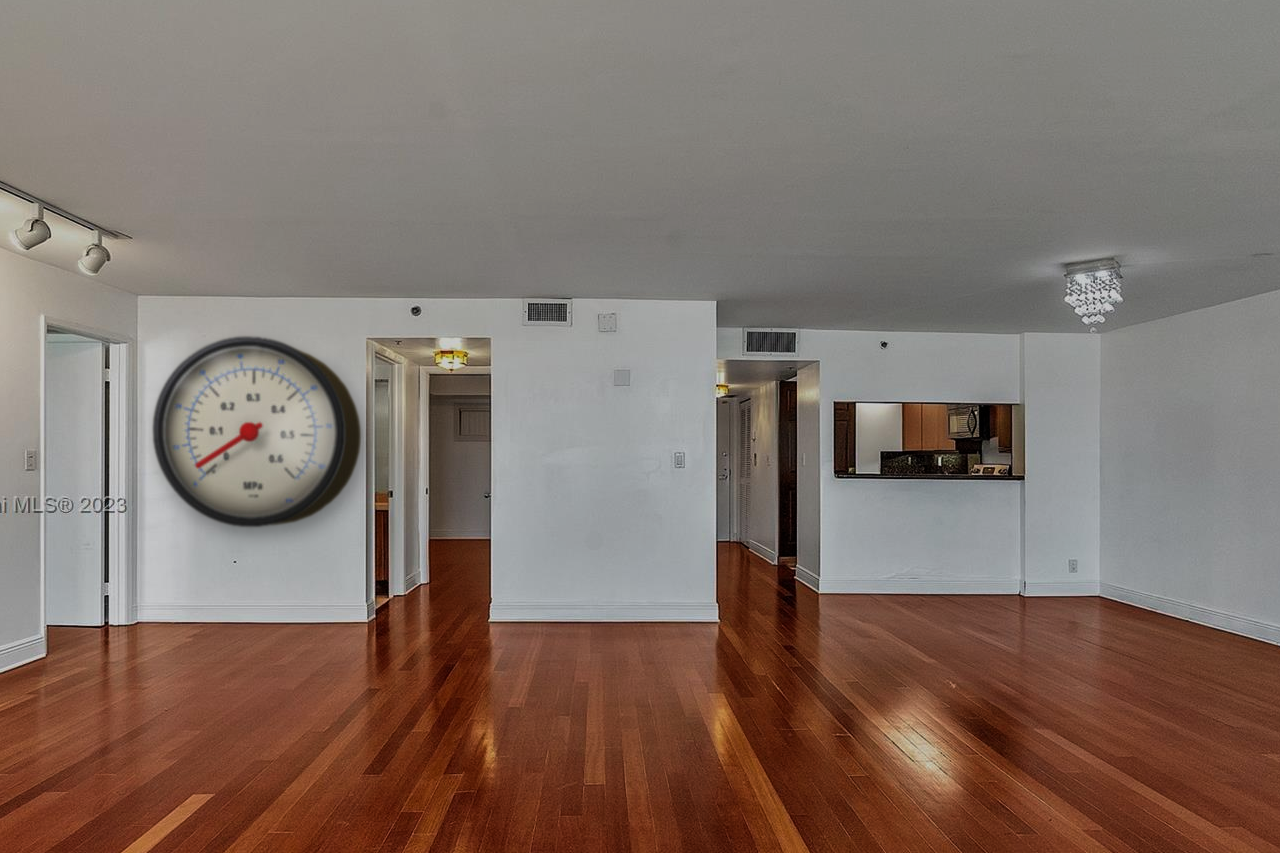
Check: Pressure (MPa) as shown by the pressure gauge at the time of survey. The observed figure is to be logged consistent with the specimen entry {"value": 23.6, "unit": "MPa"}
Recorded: {"value": 0.02, "unit": "MPa"}
